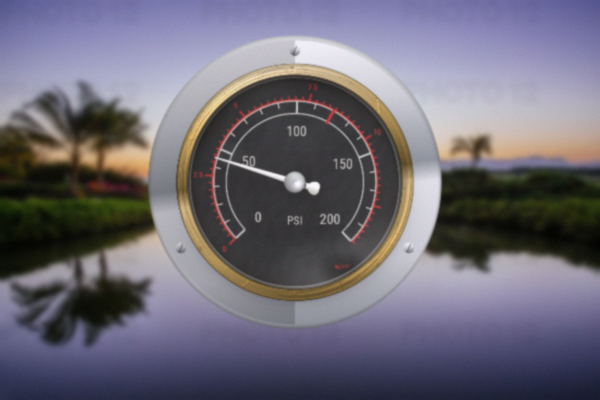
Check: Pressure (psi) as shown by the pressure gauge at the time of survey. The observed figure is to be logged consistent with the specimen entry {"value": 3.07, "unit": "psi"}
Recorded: {"value": 45, "unit": "psi"}
